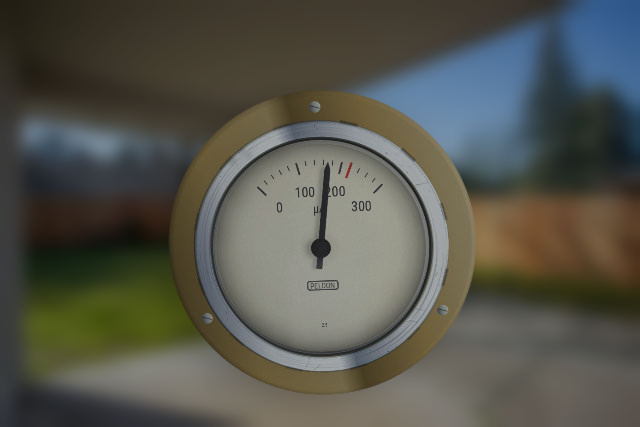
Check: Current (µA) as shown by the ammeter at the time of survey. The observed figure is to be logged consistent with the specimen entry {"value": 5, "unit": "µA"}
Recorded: {"value": 170, "unit": "µA"}
